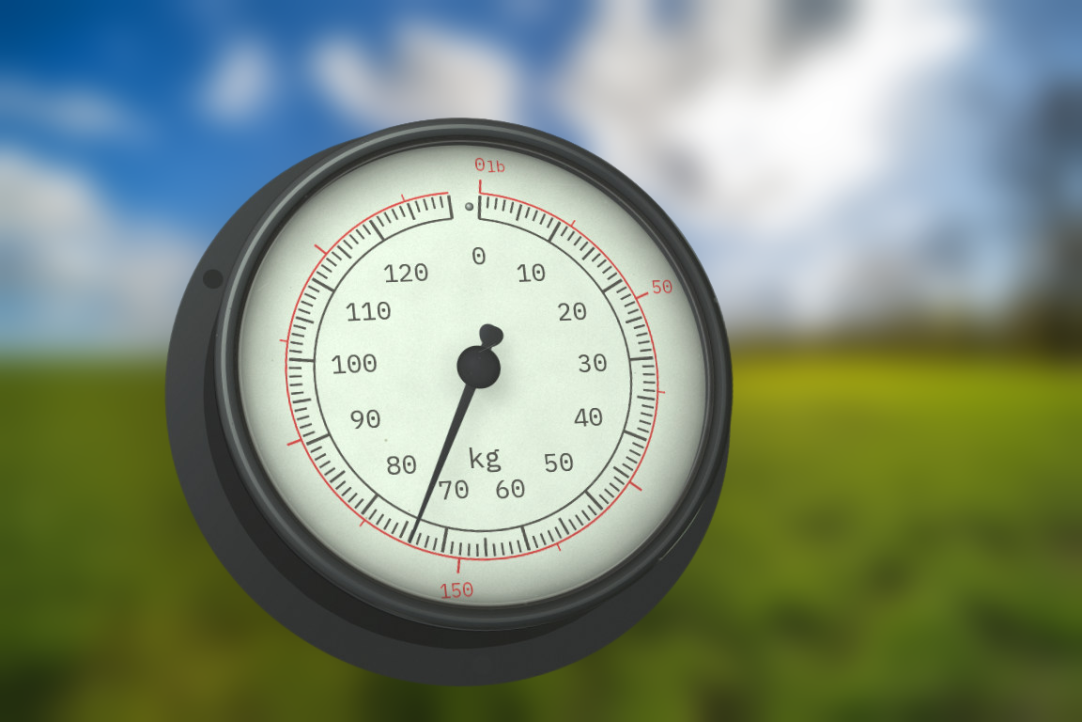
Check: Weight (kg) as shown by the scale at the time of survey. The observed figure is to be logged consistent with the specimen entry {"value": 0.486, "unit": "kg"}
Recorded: {"value": 74, "unit": "kg"}
